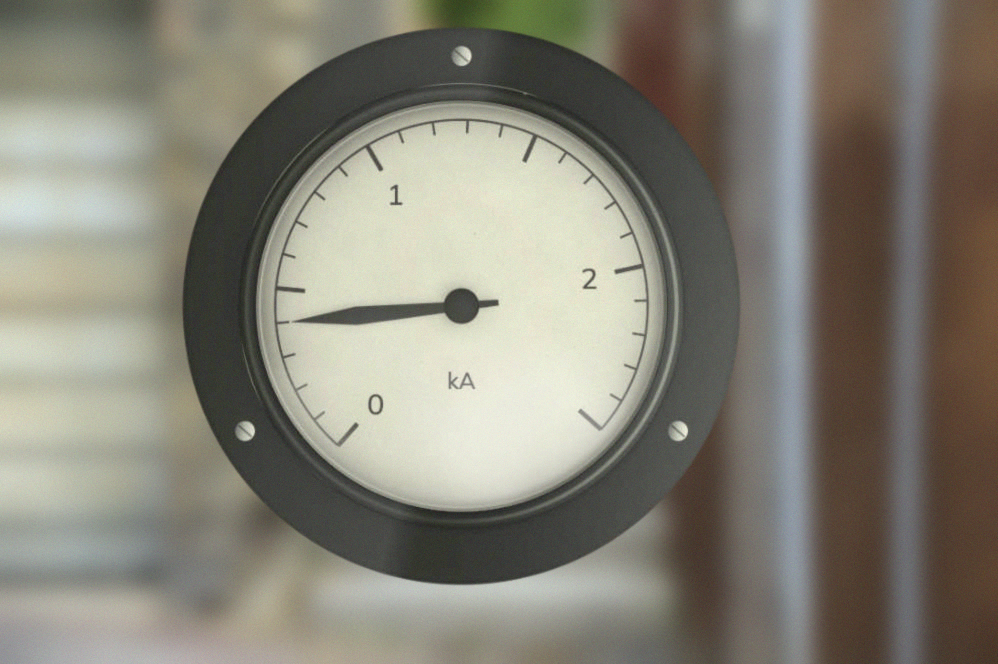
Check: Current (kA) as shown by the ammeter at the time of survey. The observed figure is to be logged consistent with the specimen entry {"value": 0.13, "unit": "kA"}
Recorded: {"value": 0.4, "unit": "kA"}
